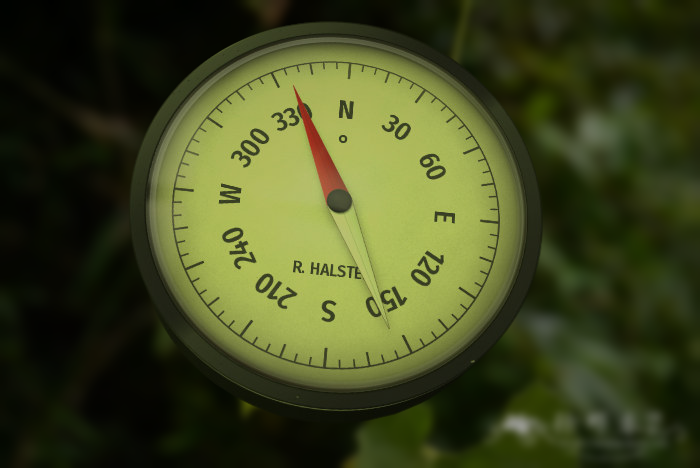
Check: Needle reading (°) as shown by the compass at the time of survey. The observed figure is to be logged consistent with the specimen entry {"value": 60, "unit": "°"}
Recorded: {"value": 335, "unit": "°"}
